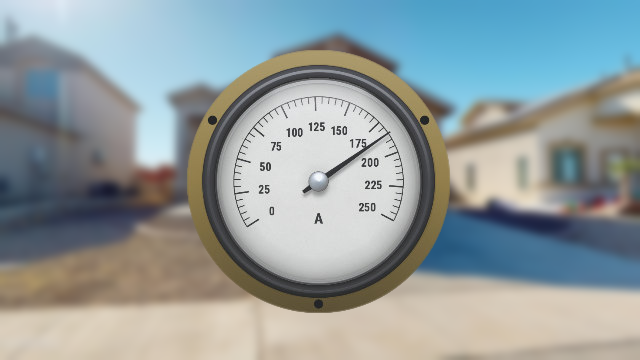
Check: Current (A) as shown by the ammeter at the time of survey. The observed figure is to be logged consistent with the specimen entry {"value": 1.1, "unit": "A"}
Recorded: {"value": 185, "unit": "A"}
